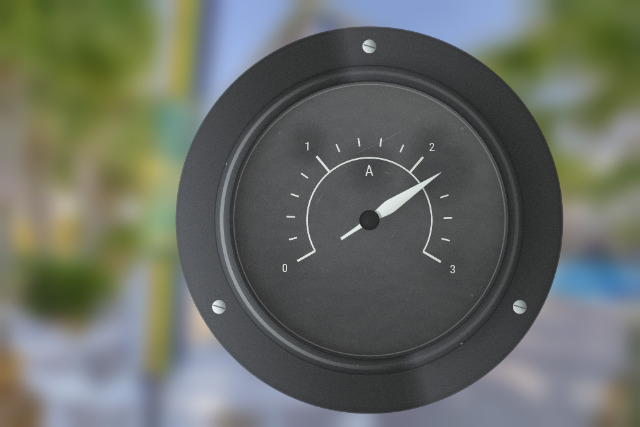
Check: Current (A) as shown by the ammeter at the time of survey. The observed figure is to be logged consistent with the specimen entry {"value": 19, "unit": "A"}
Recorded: {"value": 2.2, "unit": "A"}
